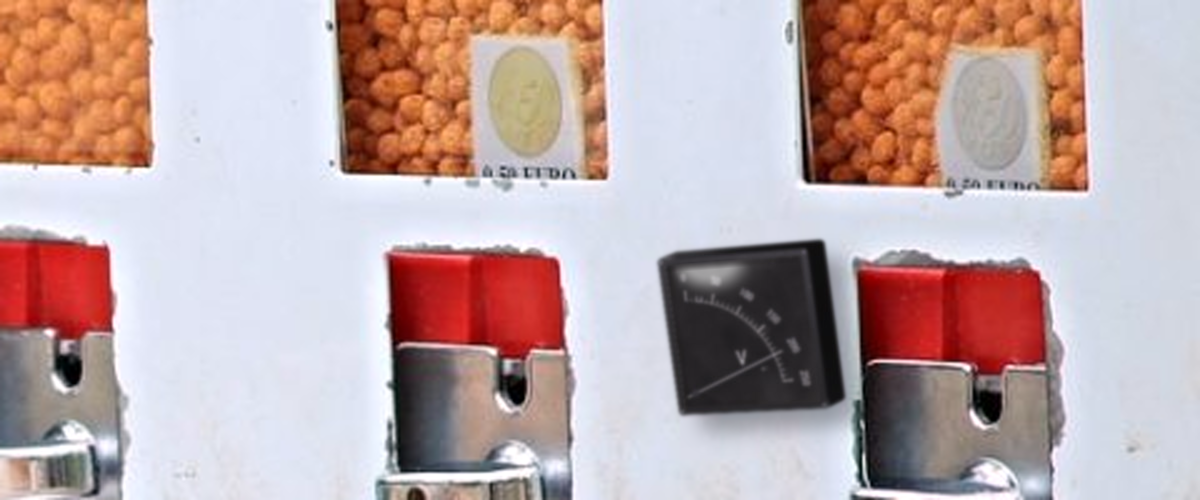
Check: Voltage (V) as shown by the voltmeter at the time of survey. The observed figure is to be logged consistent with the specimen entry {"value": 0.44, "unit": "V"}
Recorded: {"value": 200, "unit": "V"}
